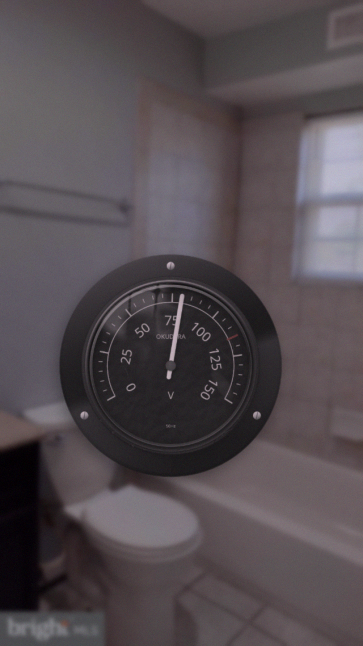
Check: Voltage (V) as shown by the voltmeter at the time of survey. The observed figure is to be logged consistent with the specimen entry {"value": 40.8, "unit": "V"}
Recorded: {"value": 80, "unit": "V"}
